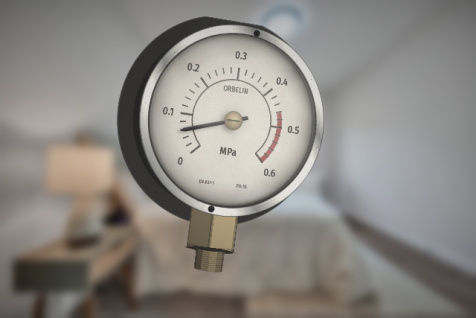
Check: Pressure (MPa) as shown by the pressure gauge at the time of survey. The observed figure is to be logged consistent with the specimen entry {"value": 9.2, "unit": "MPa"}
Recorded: {"value": 0.06, "unit": "MPa"}
